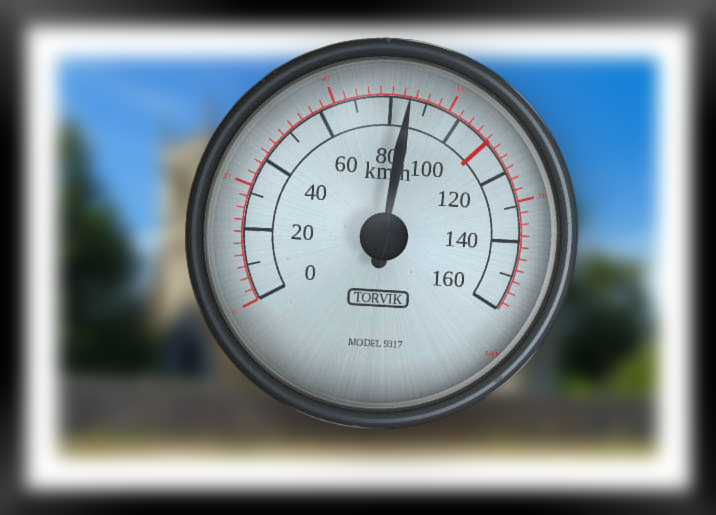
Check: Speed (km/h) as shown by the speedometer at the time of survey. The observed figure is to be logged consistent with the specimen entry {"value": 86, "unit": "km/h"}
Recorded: {"value": 85, "unit": "km/h"}
